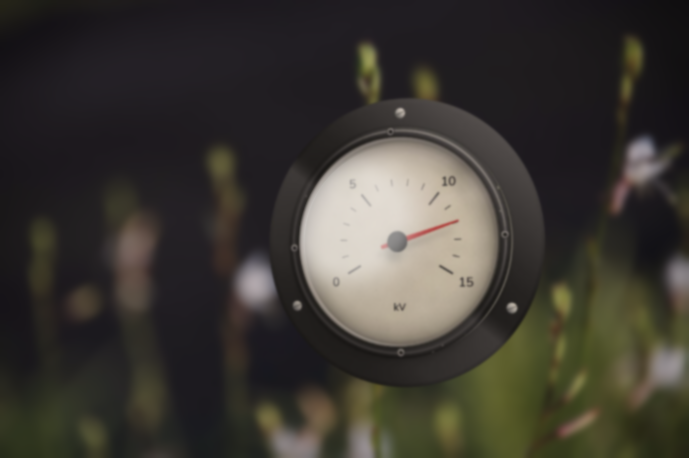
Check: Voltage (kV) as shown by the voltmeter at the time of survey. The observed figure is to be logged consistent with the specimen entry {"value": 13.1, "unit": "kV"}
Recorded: {"value": 12, "unit": "kV"}
